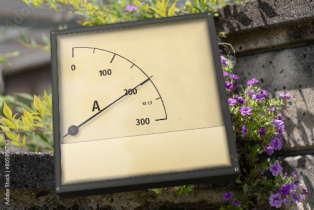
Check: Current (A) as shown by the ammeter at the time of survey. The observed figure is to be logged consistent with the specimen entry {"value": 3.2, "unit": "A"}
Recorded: {"value": 200, "unit": "A"}
